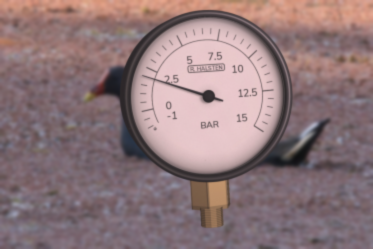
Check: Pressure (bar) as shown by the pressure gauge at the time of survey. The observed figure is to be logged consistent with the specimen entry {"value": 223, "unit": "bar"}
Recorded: {"value": 2, "unit": "bar"}
